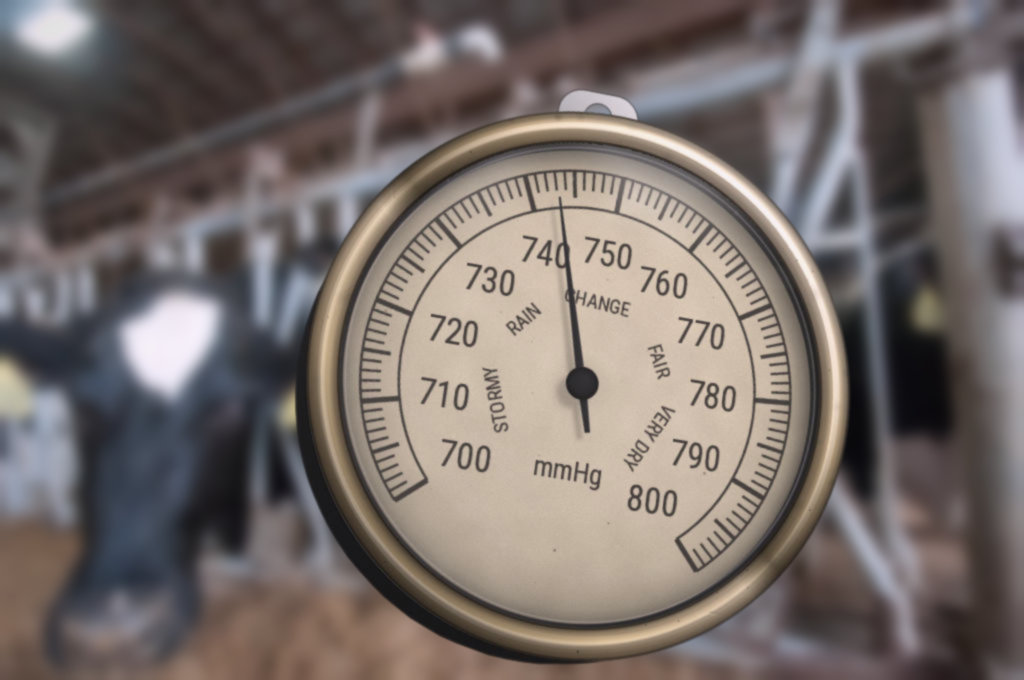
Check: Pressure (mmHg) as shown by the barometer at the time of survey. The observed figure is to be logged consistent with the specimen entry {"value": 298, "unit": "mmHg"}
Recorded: {"value": 743, "unit": "mmHg"}
